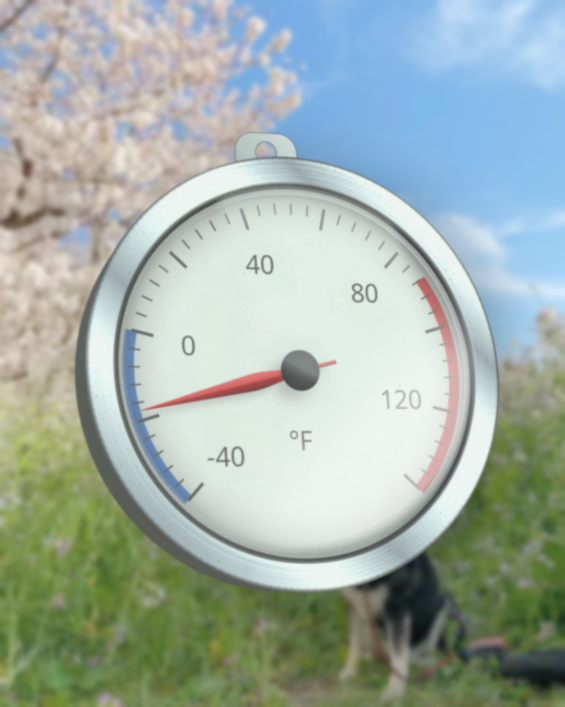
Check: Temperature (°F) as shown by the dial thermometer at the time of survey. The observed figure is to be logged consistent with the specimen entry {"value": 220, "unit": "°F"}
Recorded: {"value": -18, "unit": "°F"}
